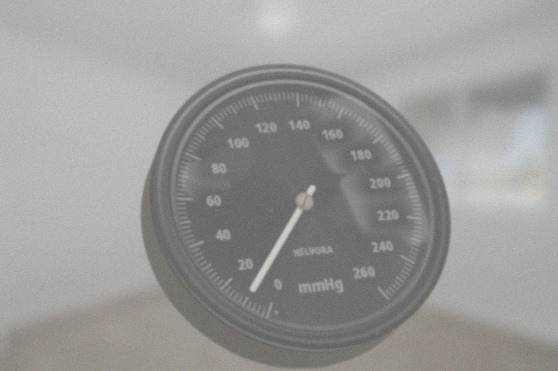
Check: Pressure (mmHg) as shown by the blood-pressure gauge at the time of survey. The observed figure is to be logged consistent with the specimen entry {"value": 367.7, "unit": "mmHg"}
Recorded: {"value": 10, "unit": "mmHg"}
